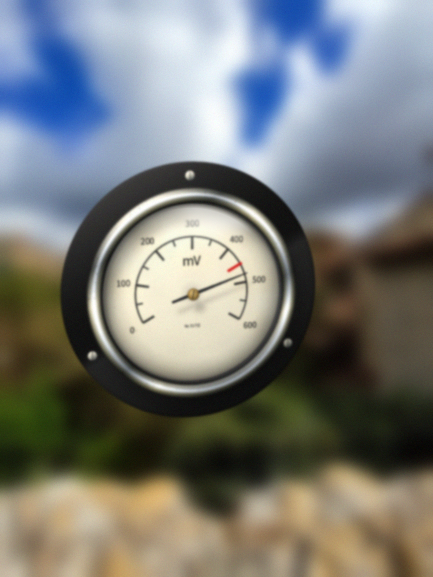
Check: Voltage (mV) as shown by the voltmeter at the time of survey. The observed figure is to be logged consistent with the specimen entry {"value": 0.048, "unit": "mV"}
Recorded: {"value": 475, "unit": "mV"}
